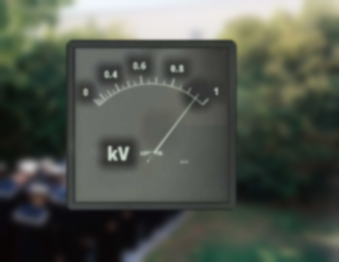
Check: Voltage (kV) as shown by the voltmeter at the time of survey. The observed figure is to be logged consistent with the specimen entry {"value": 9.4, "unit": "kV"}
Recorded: {"value": 0.95, "unit": "kV"}
